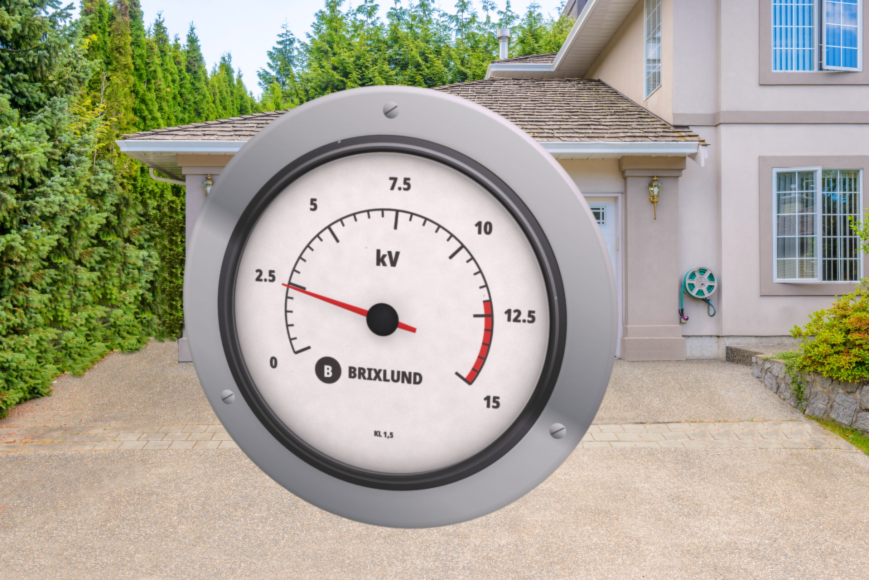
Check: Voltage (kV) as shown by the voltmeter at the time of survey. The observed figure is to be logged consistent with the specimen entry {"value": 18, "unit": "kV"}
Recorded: {"value": 2.5, "unit": "kV"}
